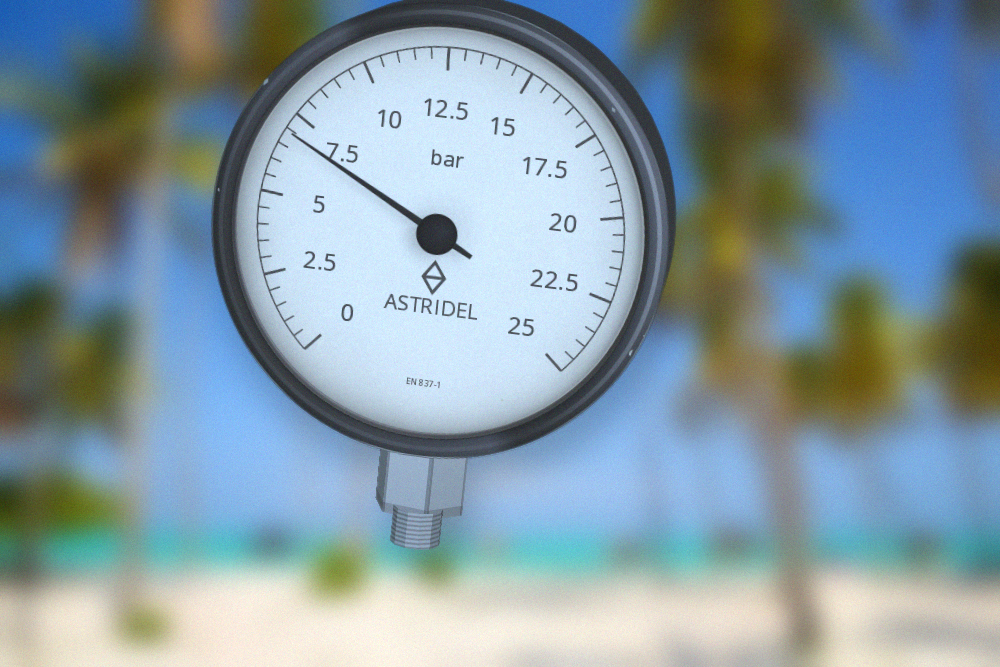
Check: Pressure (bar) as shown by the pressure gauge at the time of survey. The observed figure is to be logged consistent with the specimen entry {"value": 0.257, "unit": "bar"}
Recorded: {"value": 7, "unit": "bar"}
